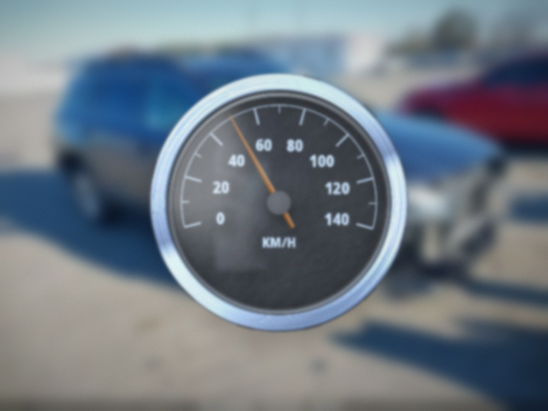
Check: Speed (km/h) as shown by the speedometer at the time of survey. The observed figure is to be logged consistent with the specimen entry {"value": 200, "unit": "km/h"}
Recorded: {"value": 50, "unit": "km/h"}
